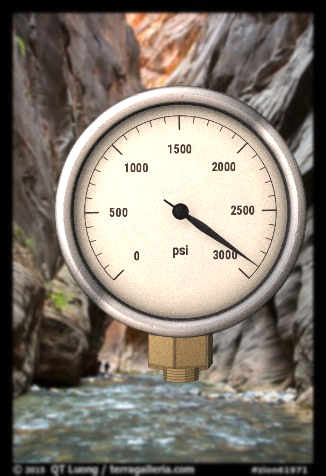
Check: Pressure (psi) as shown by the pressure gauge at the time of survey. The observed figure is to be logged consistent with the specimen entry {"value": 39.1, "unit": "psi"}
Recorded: {"value": 2900, "unit": "psi"}
